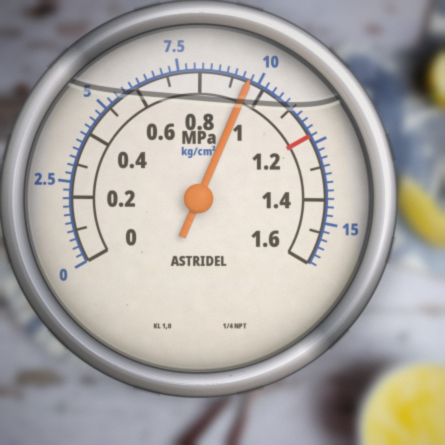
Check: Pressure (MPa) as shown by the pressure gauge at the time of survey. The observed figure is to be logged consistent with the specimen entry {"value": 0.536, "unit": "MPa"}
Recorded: {"value": 0.95, "unit": "MPa"}
